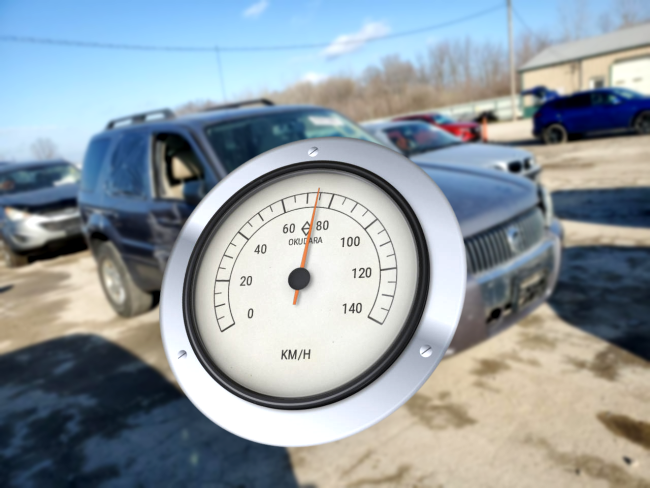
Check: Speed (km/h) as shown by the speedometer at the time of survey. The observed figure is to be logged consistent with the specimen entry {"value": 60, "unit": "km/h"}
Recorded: {"value": 75, "unit": "km/h"}
